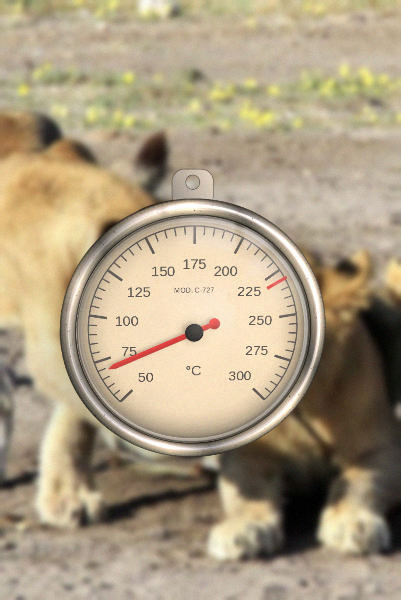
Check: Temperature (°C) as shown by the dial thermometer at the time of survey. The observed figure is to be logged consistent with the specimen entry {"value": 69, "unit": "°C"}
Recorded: {"value": 70, "unit": "°C"}
